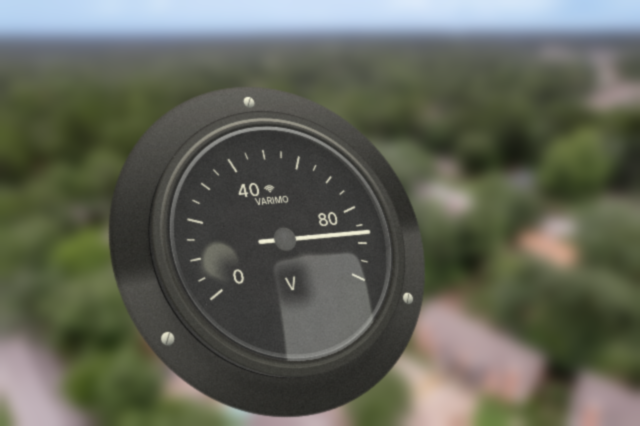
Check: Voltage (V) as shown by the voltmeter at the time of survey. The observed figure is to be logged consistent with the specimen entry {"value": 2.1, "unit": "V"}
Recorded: {"value": 87.5, "unit": "V"}
